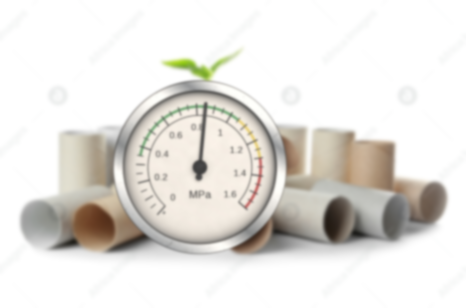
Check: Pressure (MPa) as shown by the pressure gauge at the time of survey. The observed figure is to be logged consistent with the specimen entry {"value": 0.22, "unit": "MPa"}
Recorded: {"value": 0.85, "unit": "MPa"}
